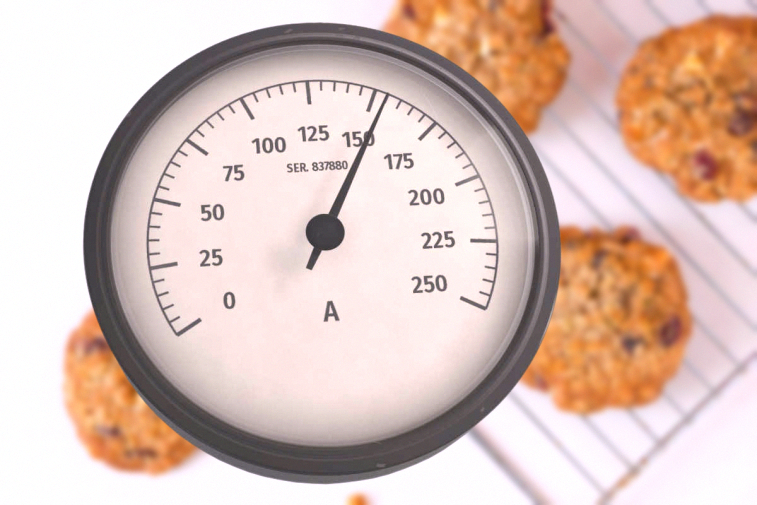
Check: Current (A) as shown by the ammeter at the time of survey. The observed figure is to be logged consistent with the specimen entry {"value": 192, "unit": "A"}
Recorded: {"value": 155, "unit": "A"}
